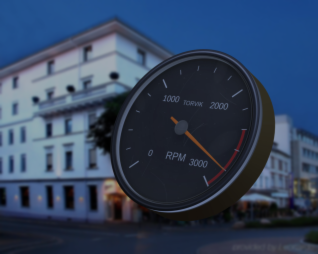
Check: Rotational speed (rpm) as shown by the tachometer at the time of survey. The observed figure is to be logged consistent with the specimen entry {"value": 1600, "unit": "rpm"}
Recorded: {"value": 2800, "unit": "rpm"}
